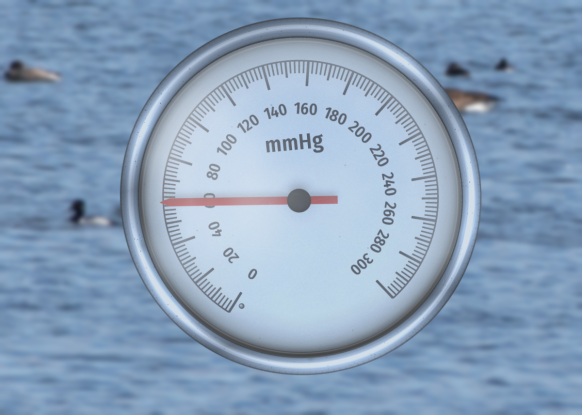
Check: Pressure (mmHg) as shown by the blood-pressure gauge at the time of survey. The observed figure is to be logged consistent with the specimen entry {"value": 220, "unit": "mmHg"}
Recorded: {"value": 60, "unit": "mmHg"}
